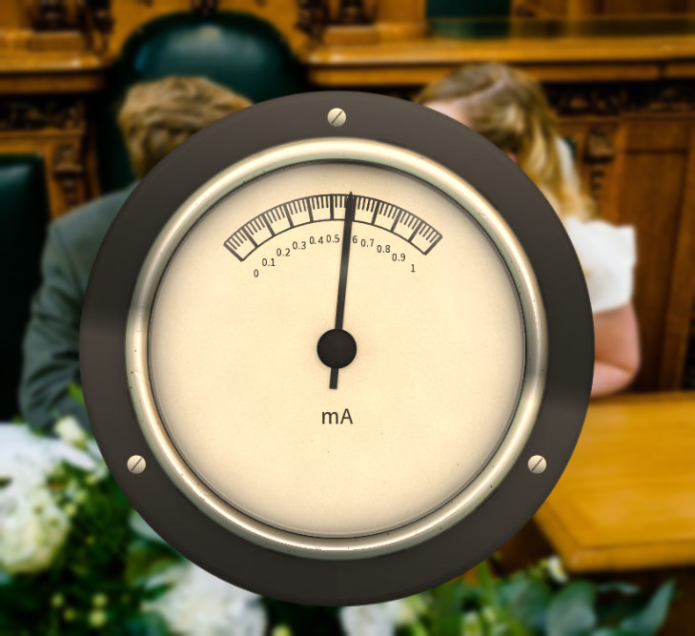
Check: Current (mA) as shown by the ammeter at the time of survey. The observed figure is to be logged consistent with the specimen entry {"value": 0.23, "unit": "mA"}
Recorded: {"value": 0.58, "unit": "mA"}
